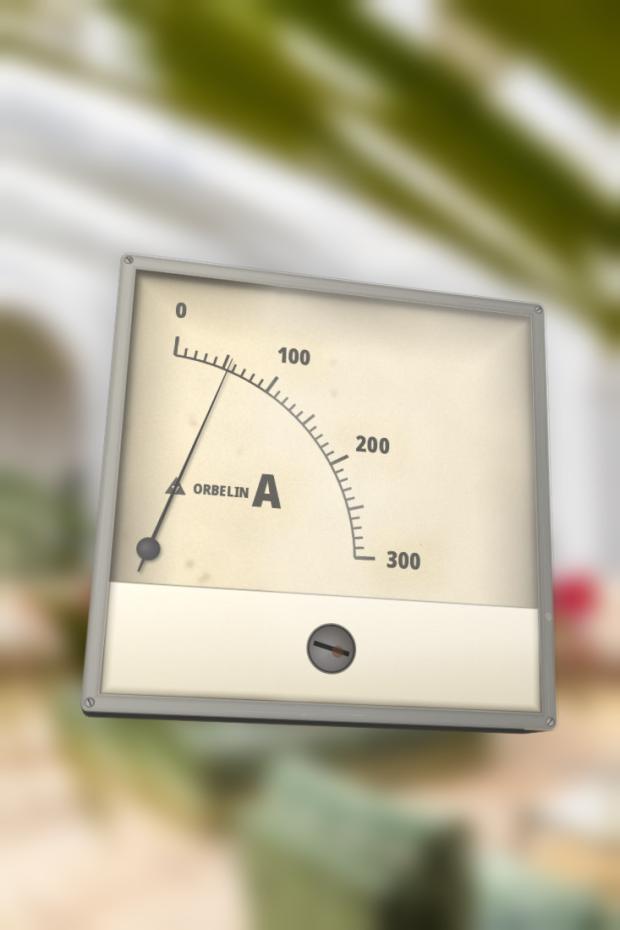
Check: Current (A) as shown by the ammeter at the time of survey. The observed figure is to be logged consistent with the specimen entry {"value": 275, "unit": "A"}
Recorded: {"value": 55, "unit": "A"}
